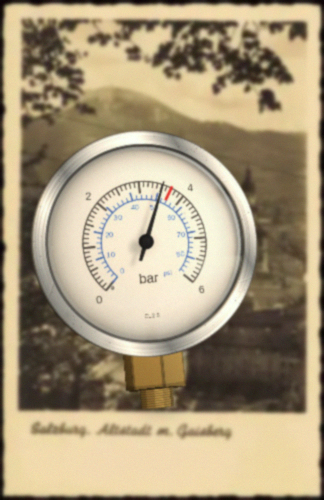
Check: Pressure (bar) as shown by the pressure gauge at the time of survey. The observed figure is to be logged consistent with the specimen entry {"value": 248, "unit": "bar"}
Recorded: {"value": 3.5, "unit": "bar"}
